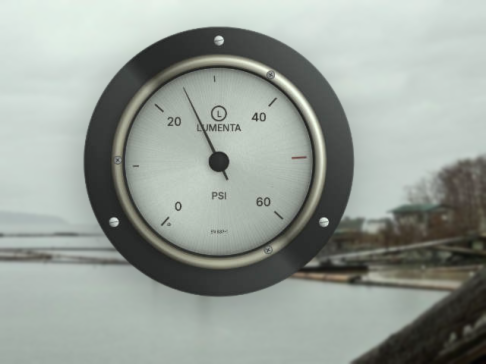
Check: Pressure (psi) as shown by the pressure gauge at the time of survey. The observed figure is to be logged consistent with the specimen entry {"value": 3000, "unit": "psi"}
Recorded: {"value": 25, "unit": "psi"}
